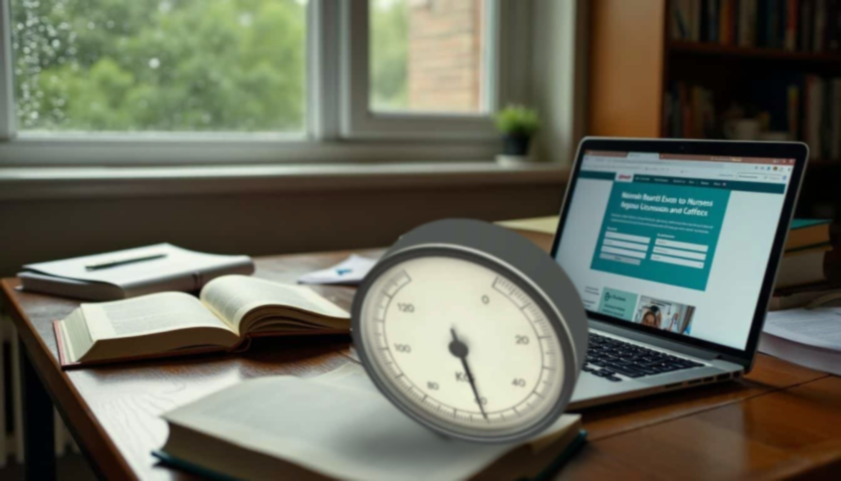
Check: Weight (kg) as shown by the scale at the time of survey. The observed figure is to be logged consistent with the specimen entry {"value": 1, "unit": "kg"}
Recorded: {"value": 60, "unit": "kg"}
